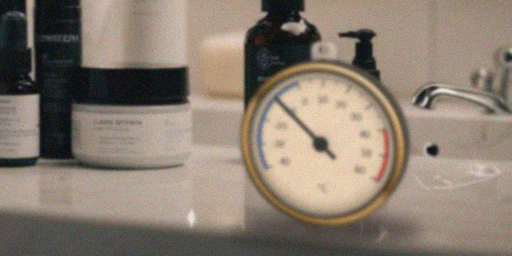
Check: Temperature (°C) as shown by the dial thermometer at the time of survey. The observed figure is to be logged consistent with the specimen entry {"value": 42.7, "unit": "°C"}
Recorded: {"value": -10, "unit": "°C"}
